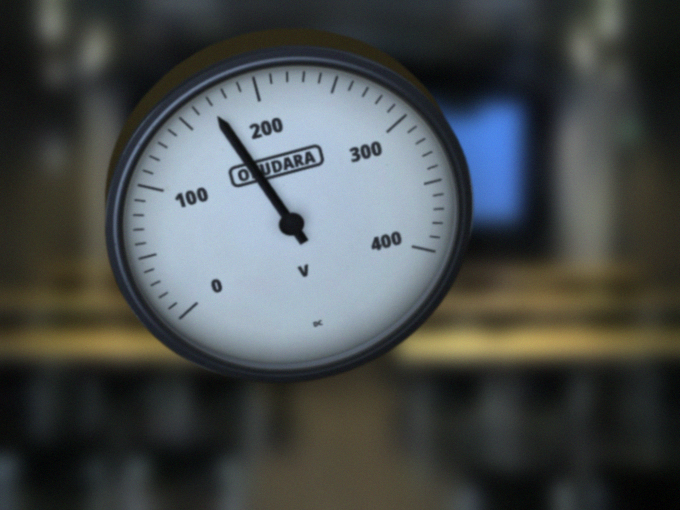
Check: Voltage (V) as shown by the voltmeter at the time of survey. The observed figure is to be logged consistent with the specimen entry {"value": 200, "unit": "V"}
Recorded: {"value": 170, "unit": "V"}
